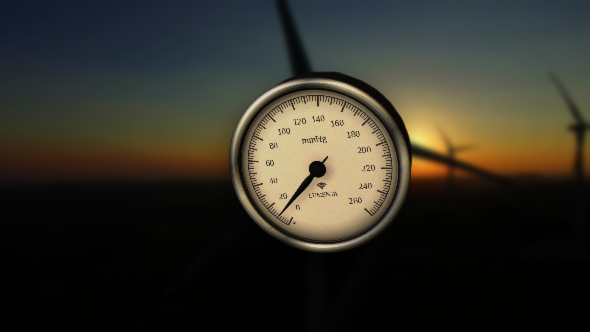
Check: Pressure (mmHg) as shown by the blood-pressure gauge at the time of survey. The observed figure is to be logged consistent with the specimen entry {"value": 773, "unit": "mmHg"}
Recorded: {"value": 10, "unit": "mmHg"}
